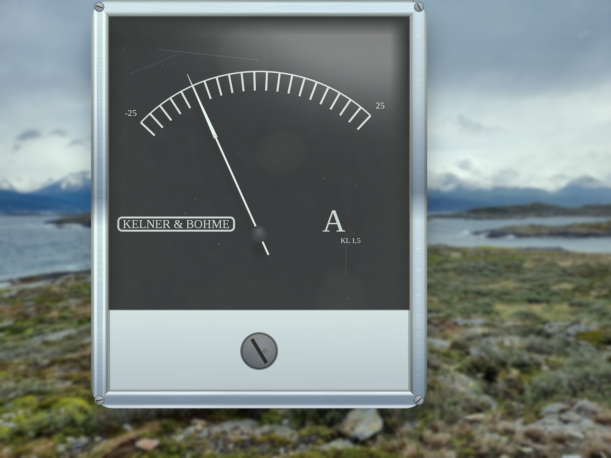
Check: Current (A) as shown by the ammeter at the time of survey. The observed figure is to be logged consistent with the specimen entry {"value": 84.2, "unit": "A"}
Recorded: {"value": -12.5, "unit": "A"}
